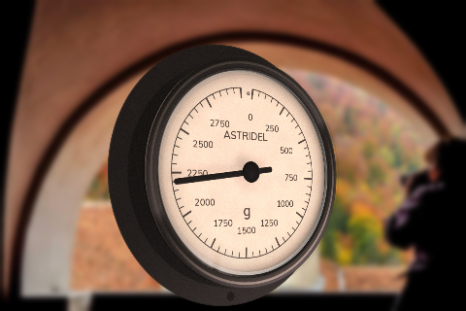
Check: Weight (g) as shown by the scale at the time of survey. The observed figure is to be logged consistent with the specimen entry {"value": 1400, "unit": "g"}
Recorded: {"value": 2200, "unit": "g"}
